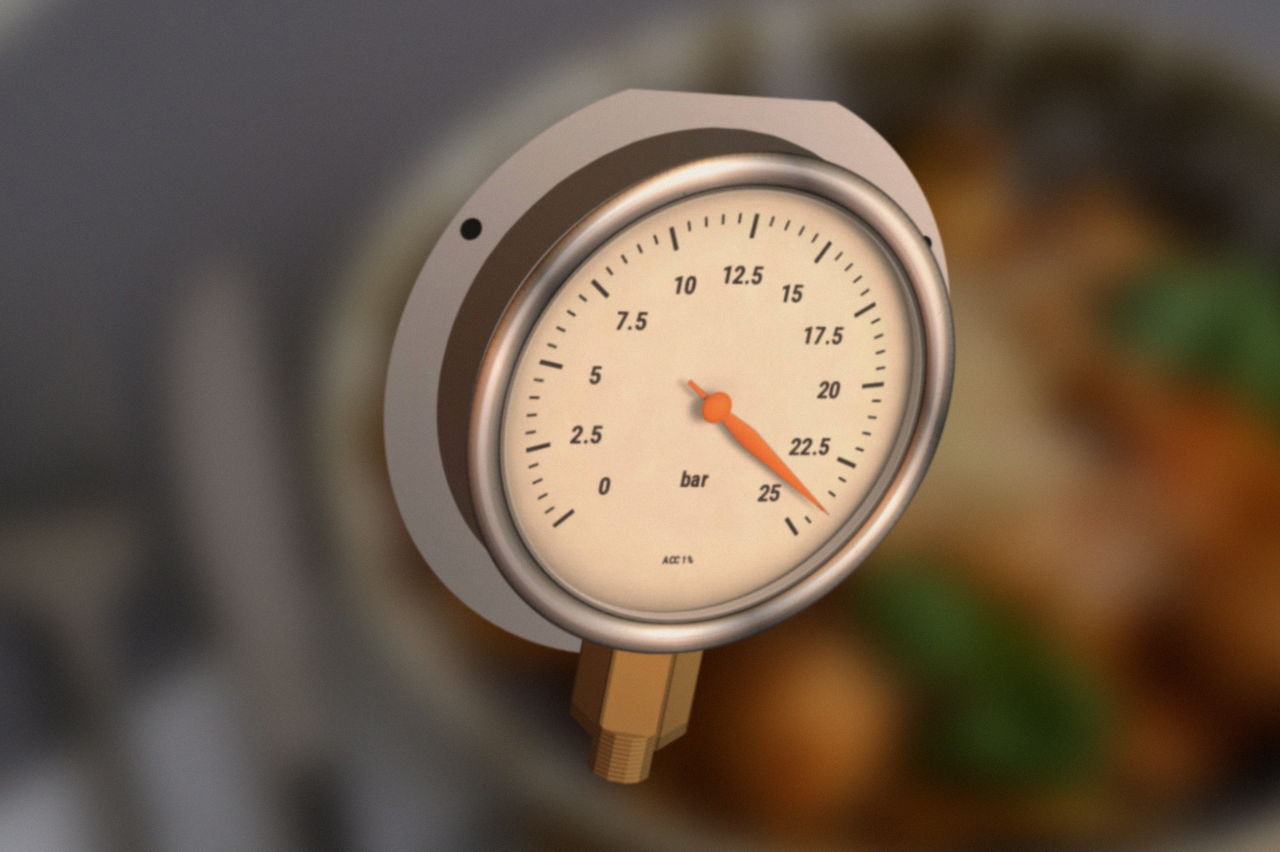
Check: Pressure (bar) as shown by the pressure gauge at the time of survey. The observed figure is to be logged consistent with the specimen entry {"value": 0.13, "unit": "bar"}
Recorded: {"value": 24, "unit": "bar"}
